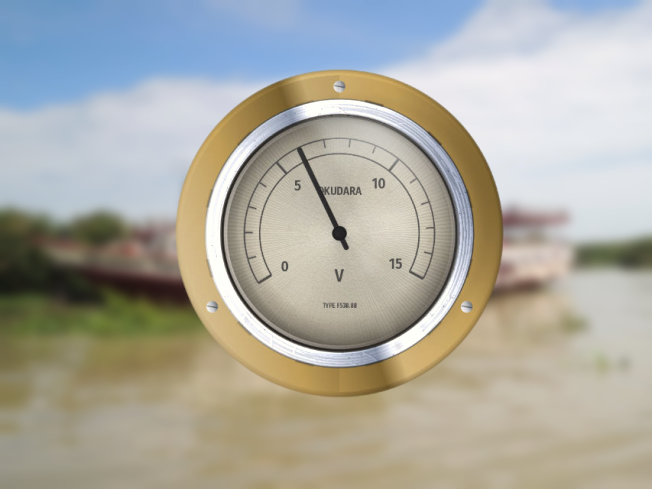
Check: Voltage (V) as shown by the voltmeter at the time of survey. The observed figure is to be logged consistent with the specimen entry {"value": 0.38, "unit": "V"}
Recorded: {"value": 6, "unit": "V"}
